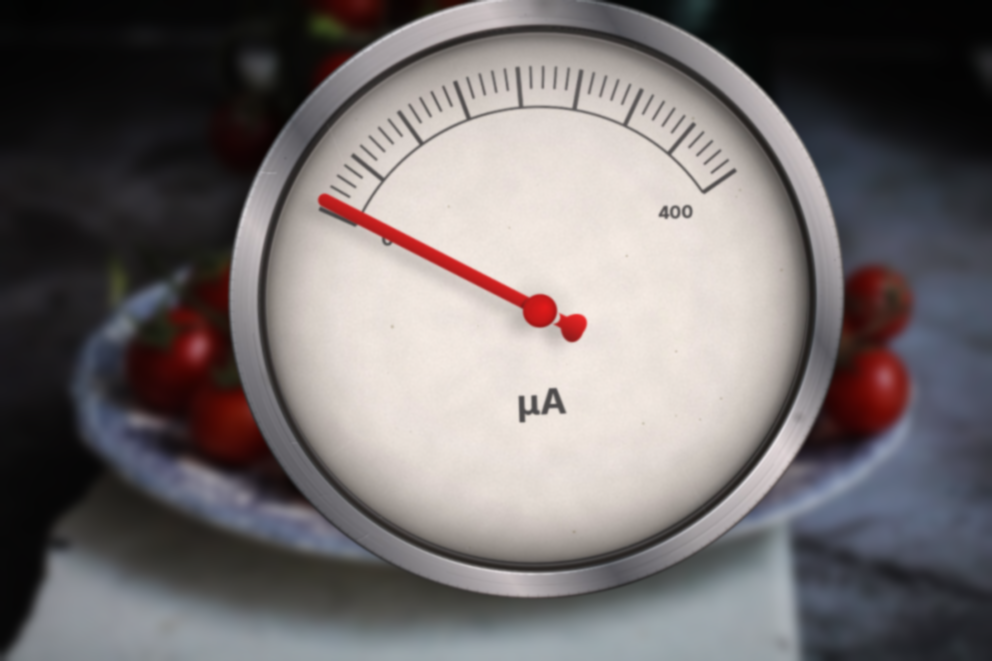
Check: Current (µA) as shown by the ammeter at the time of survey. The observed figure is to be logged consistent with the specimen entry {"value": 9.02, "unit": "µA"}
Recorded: {"value": 10, "unit": "µA"}
